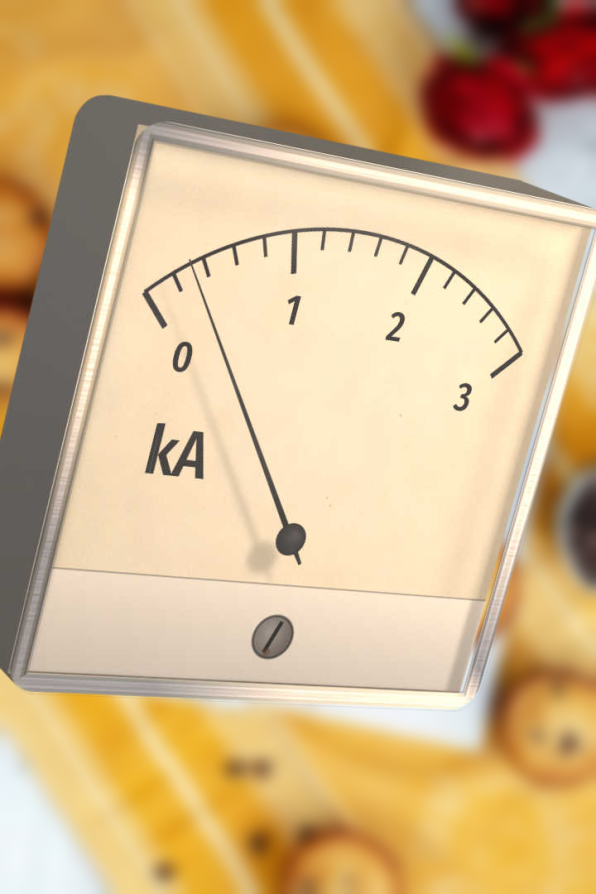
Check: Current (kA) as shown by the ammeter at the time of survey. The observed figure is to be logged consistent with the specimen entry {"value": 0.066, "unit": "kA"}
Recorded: {"value": 0.3, "unit": "kA"}
